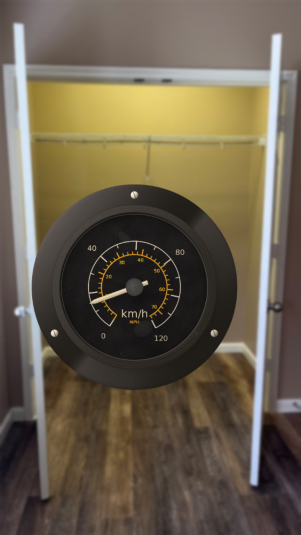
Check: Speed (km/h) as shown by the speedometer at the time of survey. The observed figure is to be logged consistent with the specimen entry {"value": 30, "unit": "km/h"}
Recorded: {"value": 15, "unit": "km/h"}
